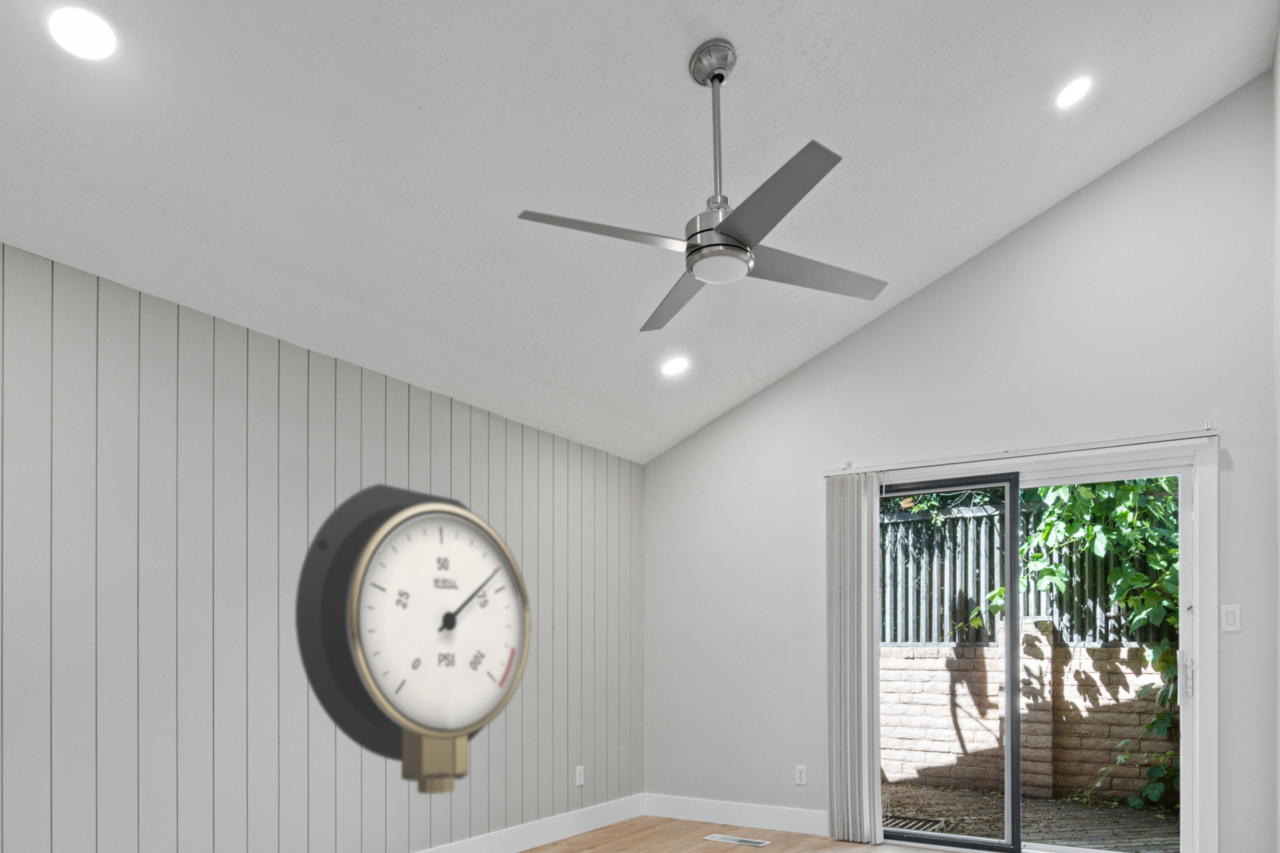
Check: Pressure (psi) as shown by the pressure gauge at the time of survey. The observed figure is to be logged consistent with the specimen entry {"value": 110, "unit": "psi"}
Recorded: {"value": 70, "unit": "psi"}
